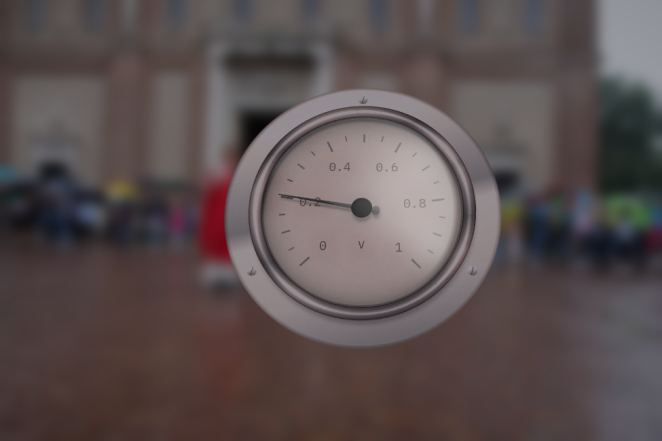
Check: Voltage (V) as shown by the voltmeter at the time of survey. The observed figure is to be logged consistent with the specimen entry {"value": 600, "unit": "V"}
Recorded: {"value": 0.2, "unit": "V"}
